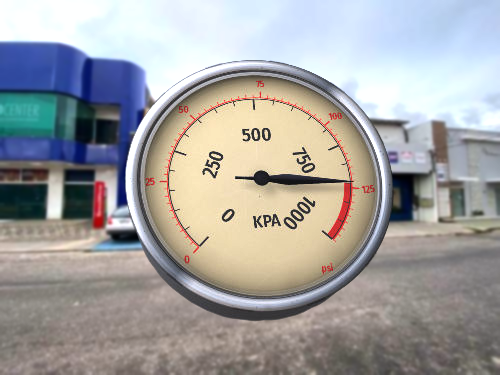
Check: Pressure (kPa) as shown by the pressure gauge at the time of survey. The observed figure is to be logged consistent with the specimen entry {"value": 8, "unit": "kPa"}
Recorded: {"value": 850, "unit": "kPa"}
